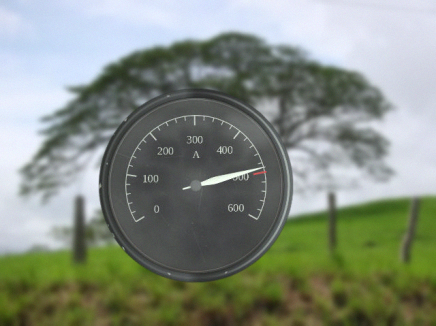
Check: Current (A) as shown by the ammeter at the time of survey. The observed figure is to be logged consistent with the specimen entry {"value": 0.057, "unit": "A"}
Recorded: {"value": 490, "unit": "A"}
